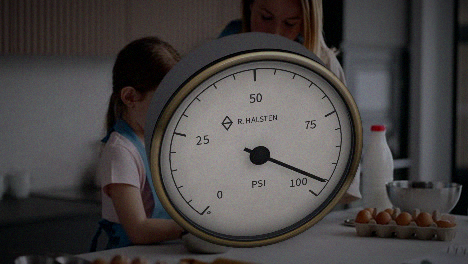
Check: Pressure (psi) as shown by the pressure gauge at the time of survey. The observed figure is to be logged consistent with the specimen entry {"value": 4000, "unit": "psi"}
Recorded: {"value": 95, "unit": "psi"}
